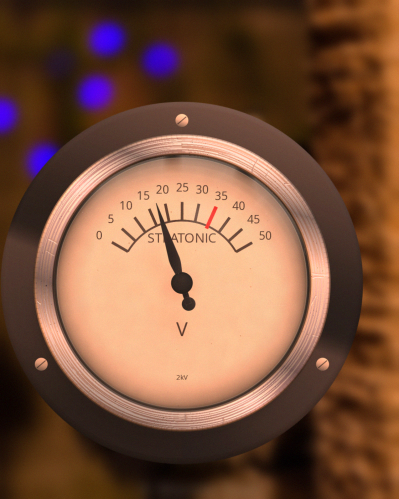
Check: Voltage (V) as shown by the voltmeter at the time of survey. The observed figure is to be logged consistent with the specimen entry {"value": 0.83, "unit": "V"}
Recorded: {"value": 17.5, "unit": "V"}
